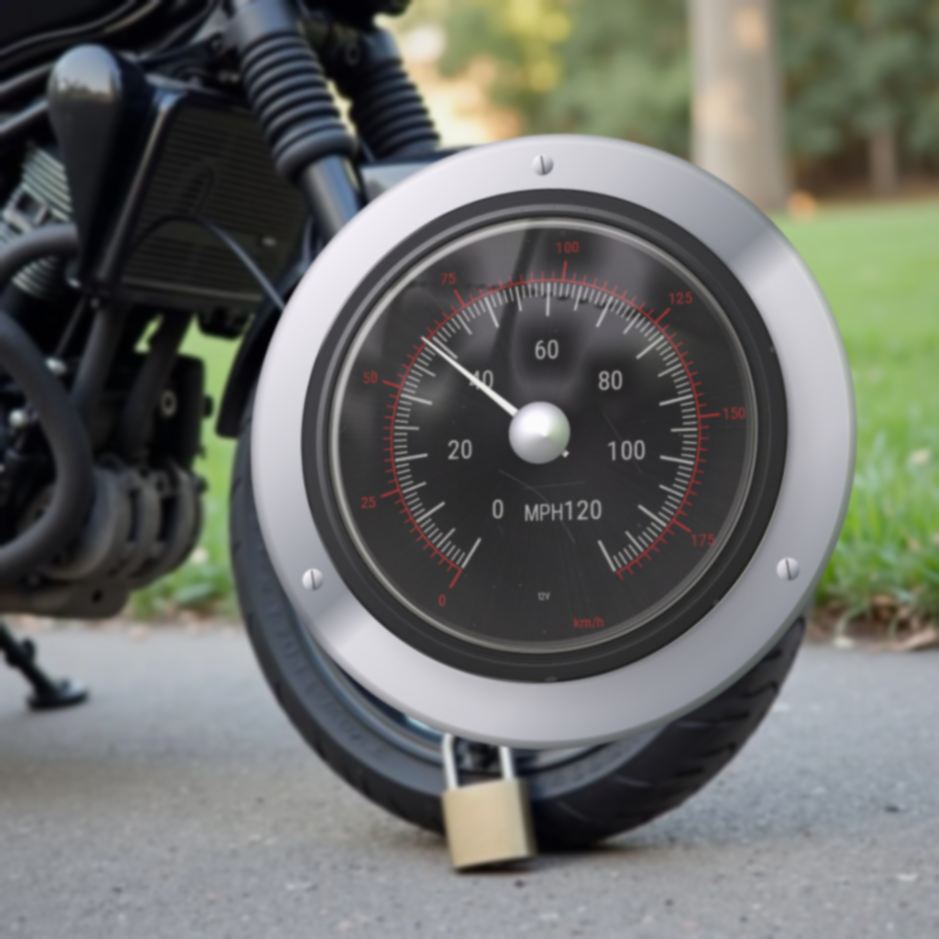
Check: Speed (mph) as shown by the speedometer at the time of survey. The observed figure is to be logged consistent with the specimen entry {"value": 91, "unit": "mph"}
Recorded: {"value": 39, "unit": "mph"}
